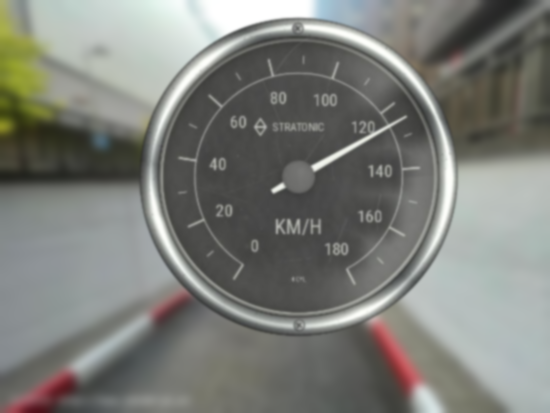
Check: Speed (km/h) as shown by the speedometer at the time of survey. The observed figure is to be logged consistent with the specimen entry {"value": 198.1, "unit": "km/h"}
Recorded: {"value": 125, "unit": "km/h"}
